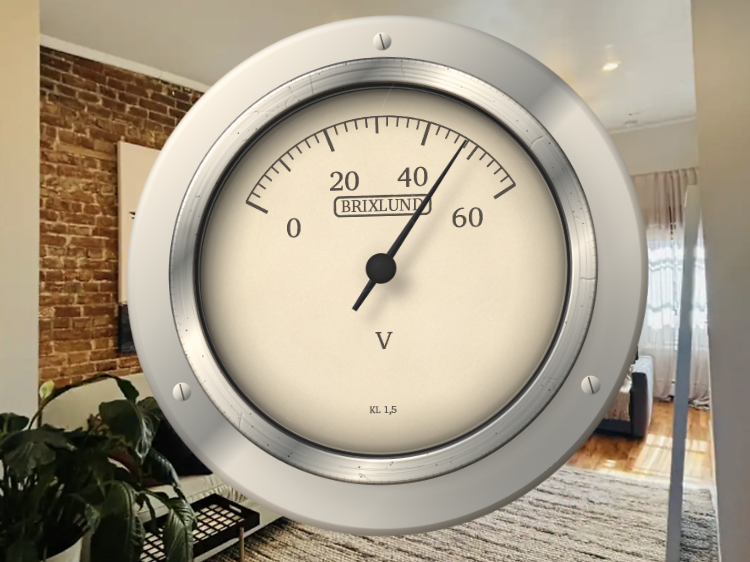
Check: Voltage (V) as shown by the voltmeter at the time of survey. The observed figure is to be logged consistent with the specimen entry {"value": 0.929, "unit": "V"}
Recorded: {"value": 48, "unit": "V"}
